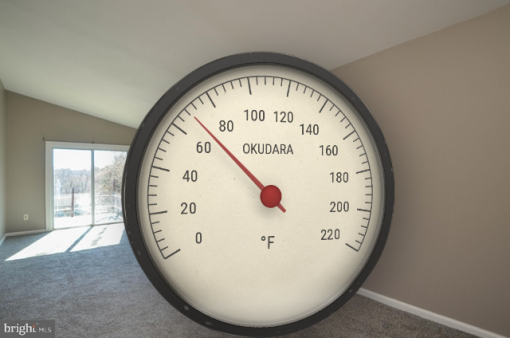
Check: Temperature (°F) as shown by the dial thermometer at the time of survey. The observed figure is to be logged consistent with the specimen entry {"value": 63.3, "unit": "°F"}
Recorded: {"value": 68, "unit": "°F"}
